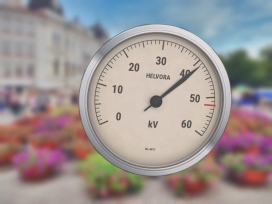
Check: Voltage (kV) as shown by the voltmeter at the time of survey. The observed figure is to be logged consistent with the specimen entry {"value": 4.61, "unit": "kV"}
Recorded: {"value": 41, "unit": "kV"}
